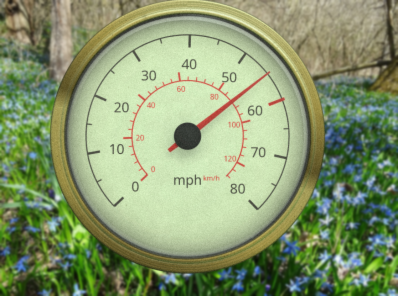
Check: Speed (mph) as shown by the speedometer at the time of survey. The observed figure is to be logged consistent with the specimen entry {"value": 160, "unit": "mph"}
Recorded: {"value": 55, "unit": "mph"}
